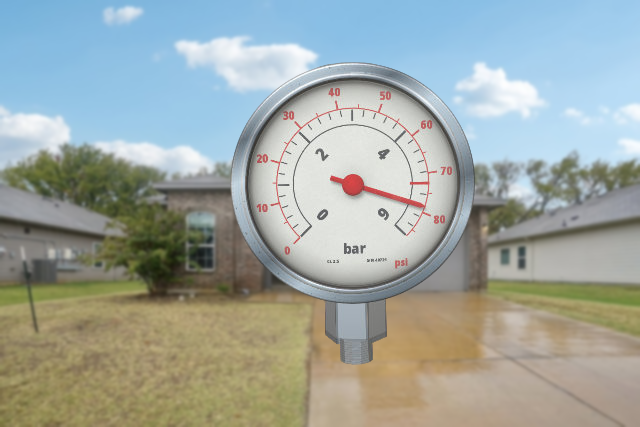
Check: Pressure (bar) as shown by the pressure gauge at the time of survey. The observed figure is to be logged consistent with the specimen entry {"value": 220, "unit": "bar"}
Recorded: {"value": 5.4, "unit": "bar"}
